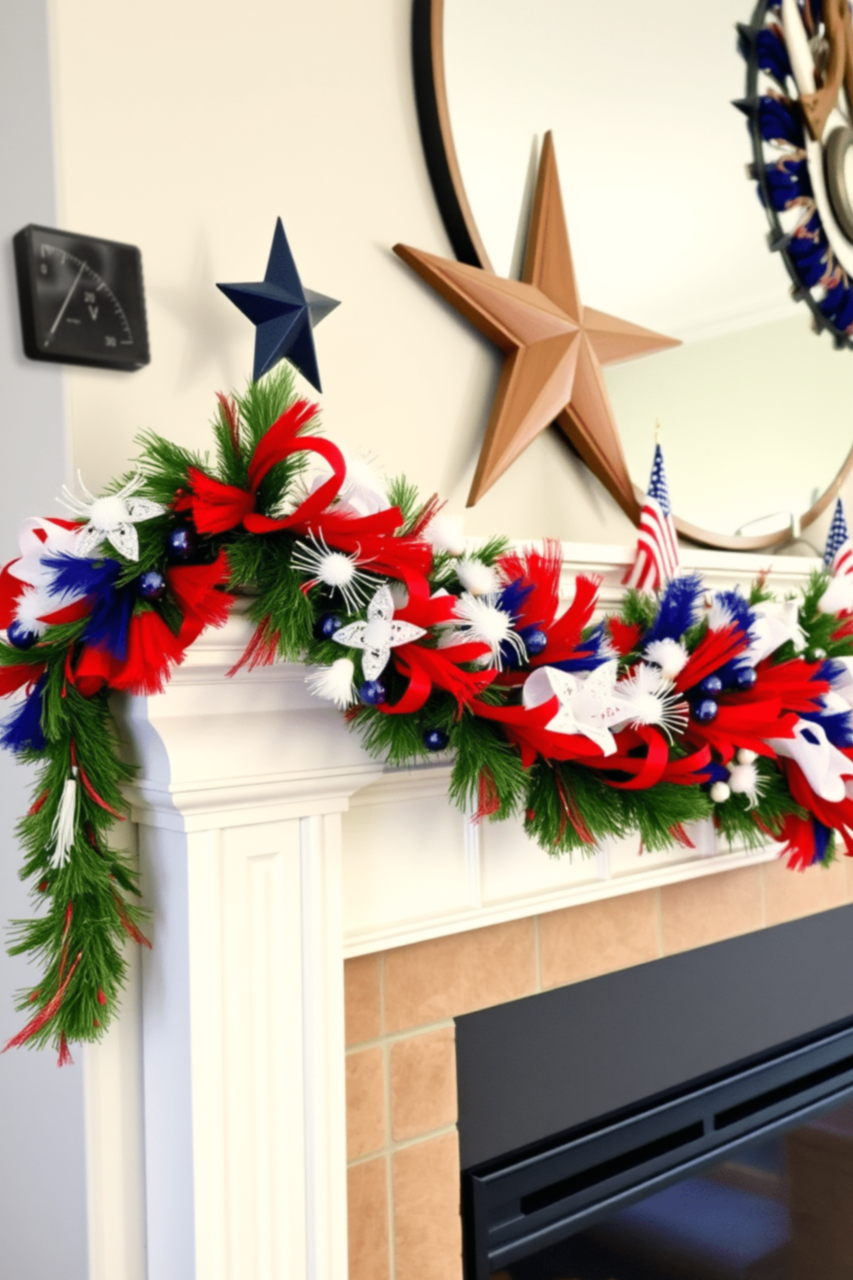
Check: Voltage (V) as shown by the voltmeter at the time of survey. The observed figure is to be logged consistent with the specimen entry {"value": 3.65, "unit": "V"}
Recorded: {"value": 15, "unit": "V"}
